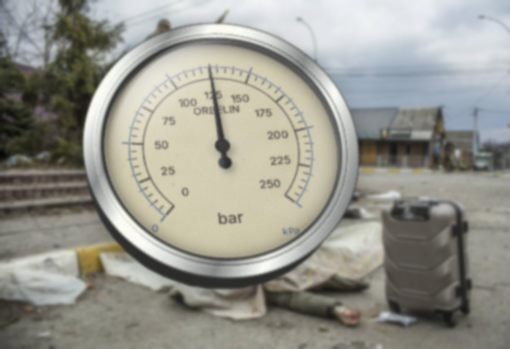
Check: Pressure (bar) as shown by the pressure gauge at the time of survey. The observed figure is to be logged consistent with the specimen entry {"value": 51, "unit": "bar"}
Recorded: {"value": 125, "unit": "bar"}
